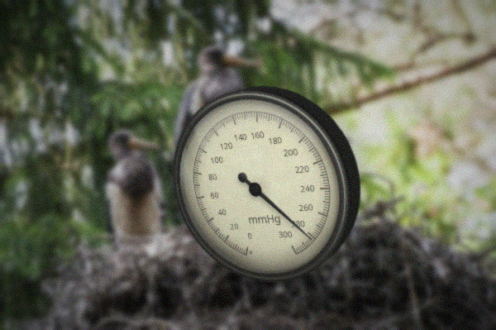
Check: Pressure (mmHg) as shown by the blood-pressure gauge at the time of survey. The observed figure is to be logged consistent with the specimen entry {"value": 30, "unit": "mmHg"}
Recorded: {"value": 280, "unit": "mmHg"}
